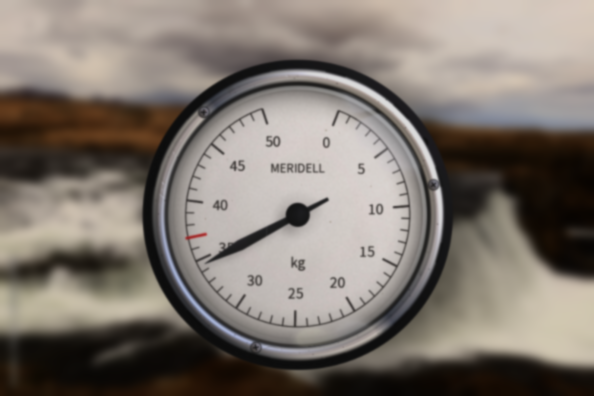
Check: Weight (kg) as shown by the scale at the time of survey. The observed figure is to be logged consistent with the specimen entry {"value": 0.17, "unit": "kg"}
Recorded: {"value": 34.5, "unit": "kg"}
